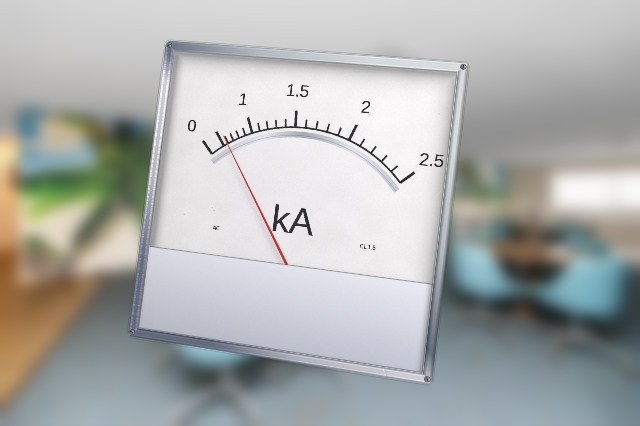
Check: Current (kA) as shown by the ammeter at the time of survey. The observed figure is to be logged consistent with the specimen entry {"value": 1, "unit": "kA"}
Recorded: {"value": 0.6, "unit": "kA"}
